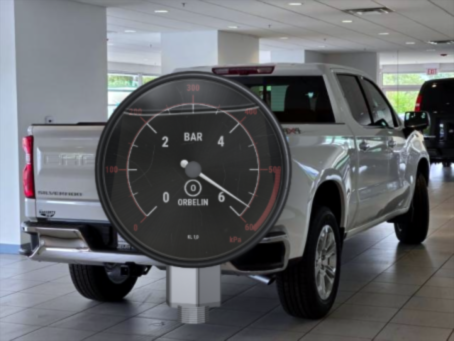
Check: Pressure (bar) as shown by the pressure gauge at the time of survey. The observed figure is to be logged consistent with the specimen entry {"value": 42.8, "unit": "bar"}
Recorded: {"value": 5.75, "unit": "bar"}
